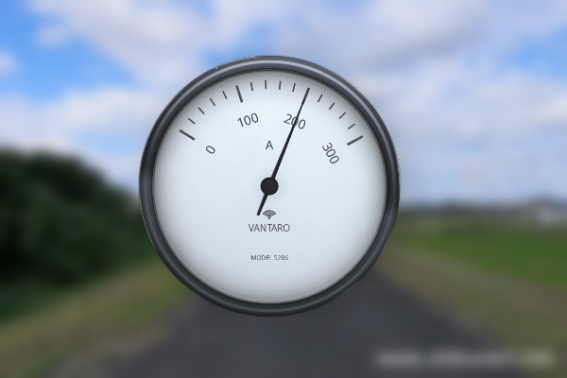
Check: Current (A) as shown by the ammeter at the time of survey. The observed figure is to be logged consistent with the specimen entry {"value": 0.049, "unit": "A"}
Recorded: {"value": 200, "unit": "A"}
